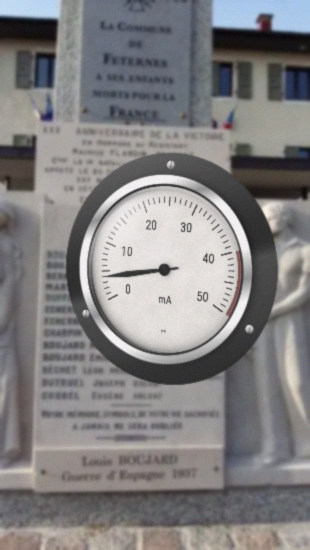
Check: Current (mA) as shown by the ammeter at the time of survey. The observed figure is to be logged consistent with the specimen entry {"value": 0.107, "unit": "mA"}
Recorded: {"value": 4, "unit": "mA"}
